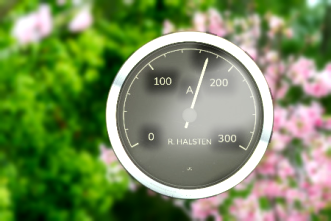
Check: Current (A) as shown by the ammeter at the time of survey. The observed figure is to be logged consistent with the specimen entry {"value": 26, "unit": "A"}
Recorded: {"value": 170, "unit": "A"}
